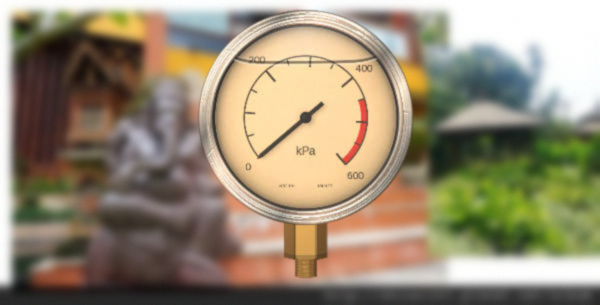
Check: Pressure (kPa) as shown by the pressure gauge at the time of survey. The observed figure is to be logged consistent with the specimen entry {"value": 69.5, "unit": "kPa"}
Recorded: {"value": 0, "unit": "kPa"}
